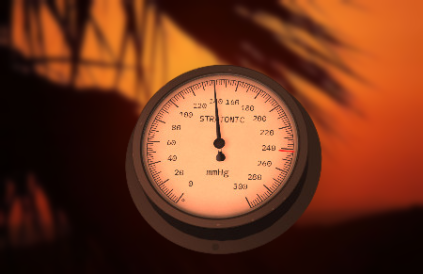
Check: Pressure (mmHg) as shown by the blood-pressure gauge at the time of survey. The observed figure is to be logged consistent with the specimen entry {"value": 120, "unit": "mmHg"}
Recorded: {"value": 140, "unit": "mmHg"}
